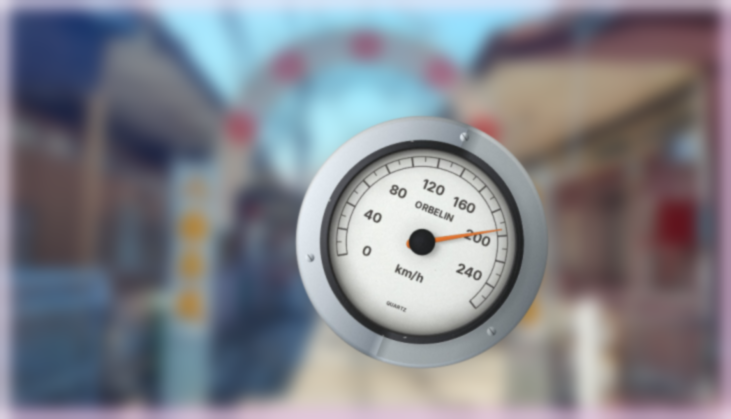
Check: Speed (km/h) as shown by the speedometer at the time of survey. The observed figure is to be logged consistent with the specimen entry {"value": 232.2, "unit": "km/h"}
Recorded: {"value": 195, "unit": "km/h"}
